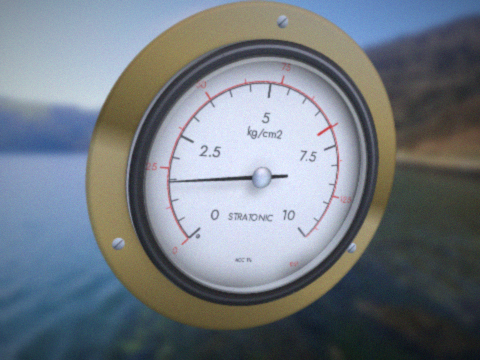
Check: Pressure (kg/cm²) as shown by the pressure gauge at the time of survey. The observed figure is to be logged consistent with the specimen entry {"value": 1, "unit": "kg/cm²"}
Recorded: {"value": 1.5, "unit": "kg/cm²"}
